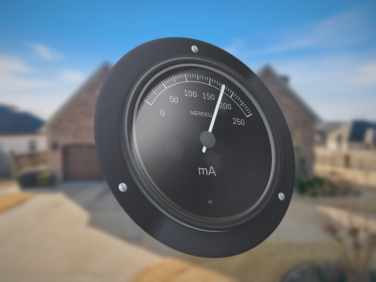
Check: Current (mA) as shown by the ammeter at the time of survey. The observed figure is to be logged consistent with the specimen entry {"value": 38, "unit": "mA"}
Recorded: {"value": 175, "unit": "mA"}
